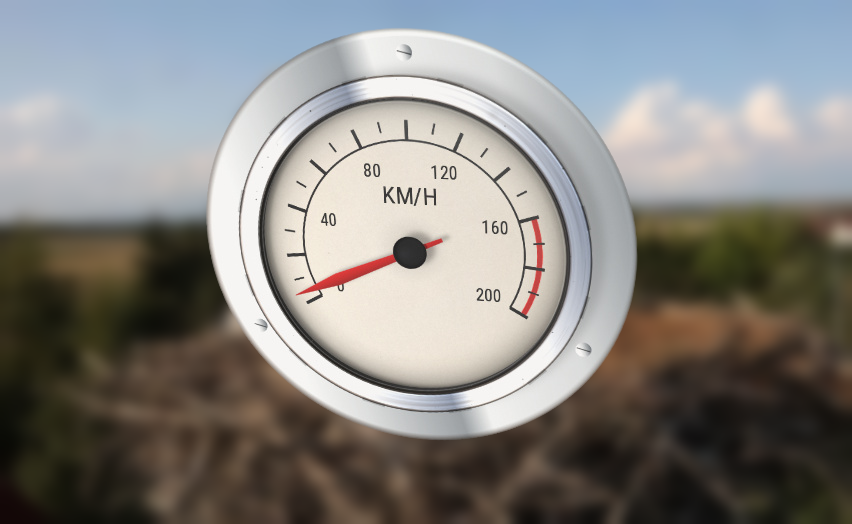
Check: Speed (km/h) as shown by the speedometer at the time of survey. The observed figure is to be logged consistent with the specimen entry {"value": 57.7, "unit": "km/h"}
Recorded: {"value": 5, "unit": "km/h"}
